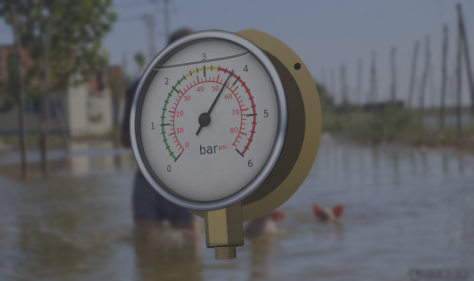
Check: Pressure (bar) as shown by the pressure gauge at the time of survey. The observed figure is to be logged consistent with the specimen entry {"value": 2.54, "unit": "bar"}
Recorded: {"value": 3.8, "unit": "bar"}
